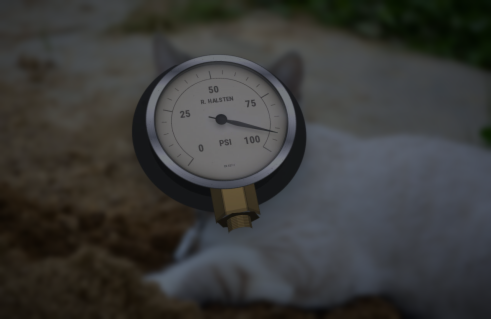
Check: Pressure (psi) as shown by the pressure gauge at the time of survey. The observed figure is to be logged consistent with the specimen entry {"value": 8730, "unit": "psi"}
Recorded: {"value": 92.5, "unit": "psi"}
